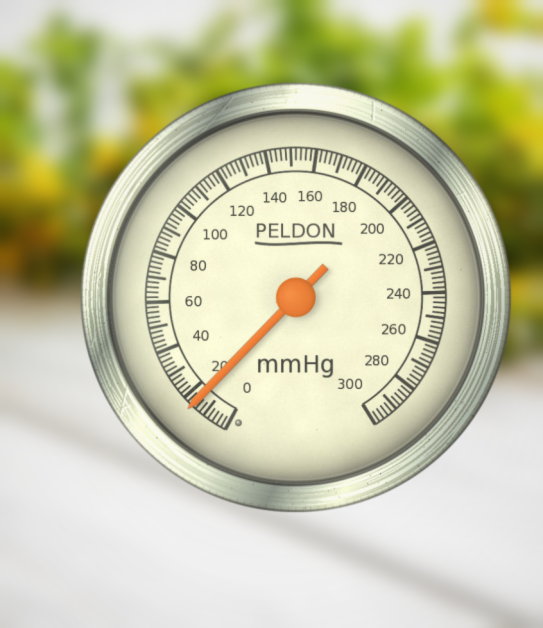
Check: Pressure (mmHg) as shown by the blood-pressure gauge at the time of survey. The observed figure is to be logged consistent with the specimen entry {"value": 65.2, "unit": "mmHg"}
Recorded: {"value": 16, "unit": "mmHg"}
